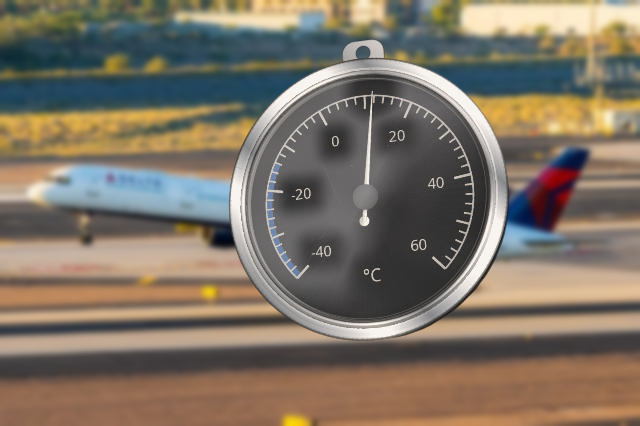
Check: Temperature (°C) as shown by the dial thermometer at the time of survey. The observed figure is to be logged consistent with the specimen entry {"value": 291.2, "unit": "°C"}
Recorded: {"value": 12, "unit": "°C"}
